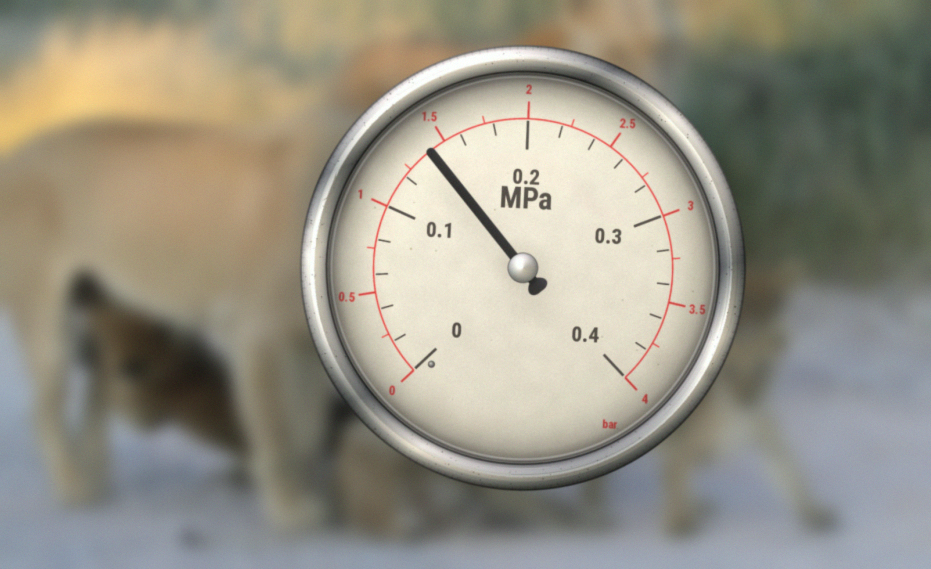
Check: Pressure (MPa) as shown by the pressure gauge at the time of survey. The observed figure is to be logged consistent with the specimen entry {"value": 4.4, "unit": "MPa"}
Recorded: {"value": 0.14, "unit": "MPa"}
